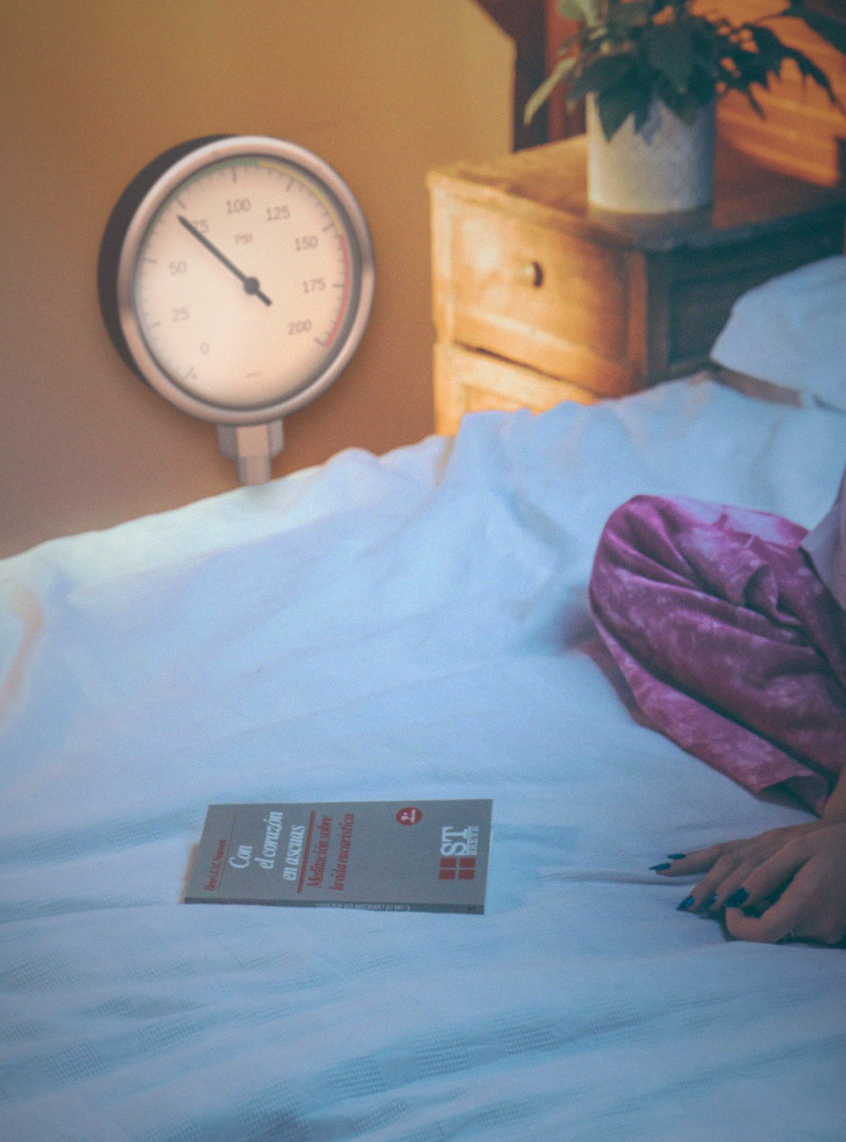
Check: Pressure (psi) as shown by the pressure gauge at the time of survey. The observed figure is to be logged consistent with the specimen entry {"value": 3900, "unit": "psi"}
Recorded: {"value": 70, "unit": "psi"}
